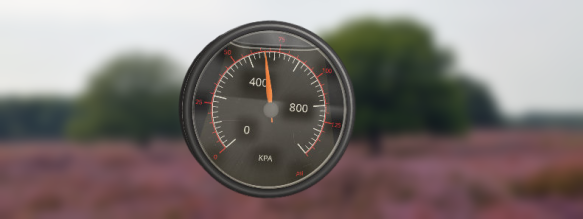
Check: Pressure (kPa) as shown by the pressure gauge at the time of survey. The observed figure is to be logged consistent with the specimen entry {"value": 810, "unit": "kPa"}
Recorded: {"value": 460, "unit": "kPa"}
